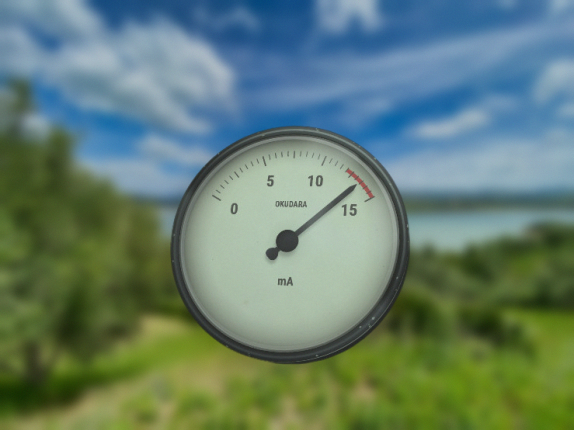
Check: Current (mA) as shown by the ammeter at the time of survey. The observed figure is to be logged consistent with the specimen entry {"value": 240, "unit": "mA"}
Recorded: {"value": 13.5, "unit": "mA"}
